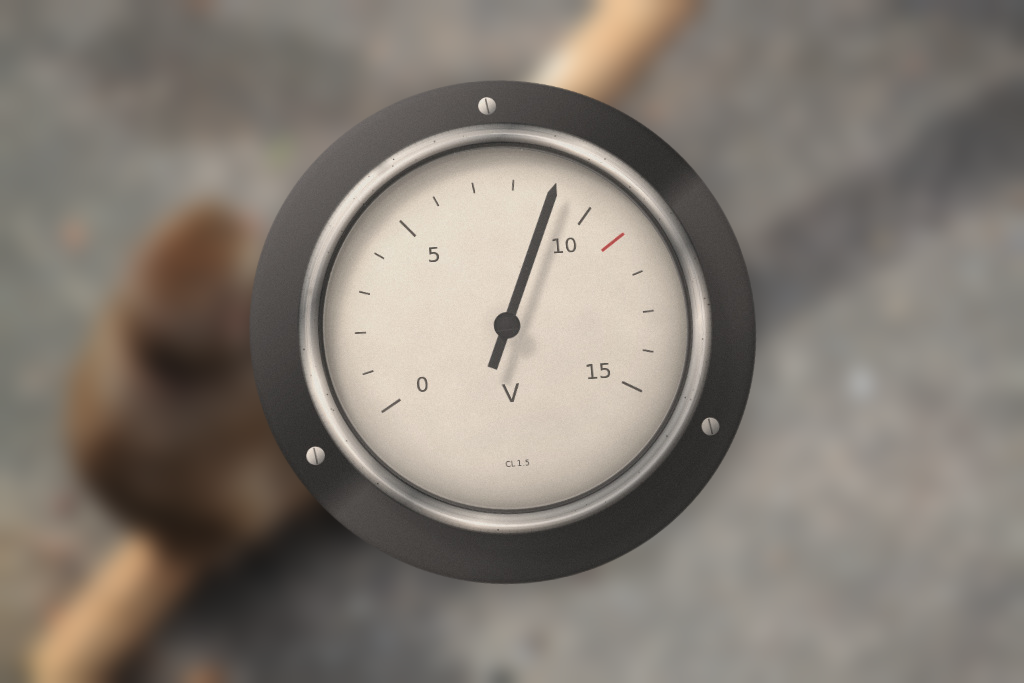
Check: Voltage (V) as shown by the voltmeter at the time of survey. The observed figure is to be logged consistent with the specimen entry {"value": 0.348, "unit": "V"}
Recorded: {"value": 9, "unit": "V"}
